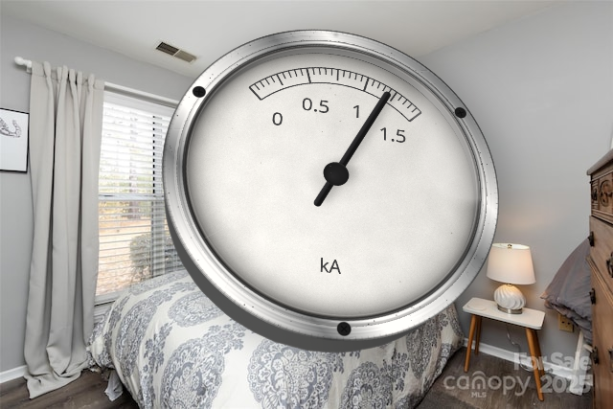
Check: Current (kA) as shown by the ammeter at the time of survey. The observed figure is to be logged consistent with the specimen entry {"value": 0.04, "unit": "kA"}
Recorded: {"value": 1.2, "unit": "kA"}
